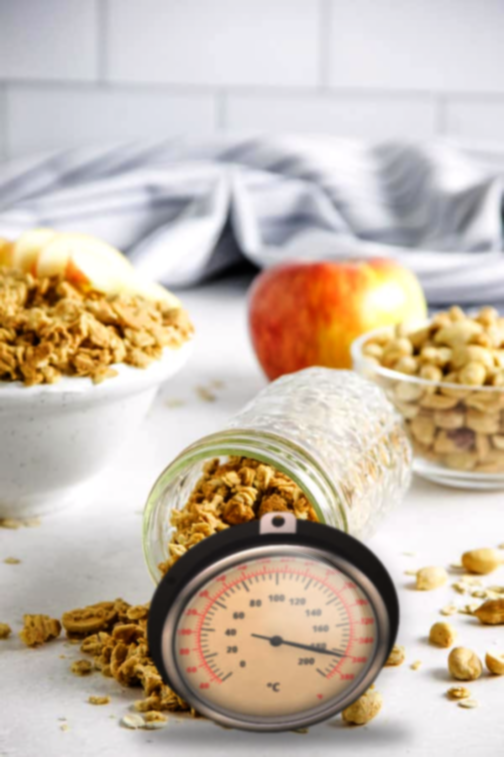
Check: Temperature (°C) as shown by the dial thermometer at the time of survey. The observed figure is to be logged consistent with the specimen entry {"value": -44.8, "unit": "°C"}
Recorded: {"value": 180, "unit": "°C"}
